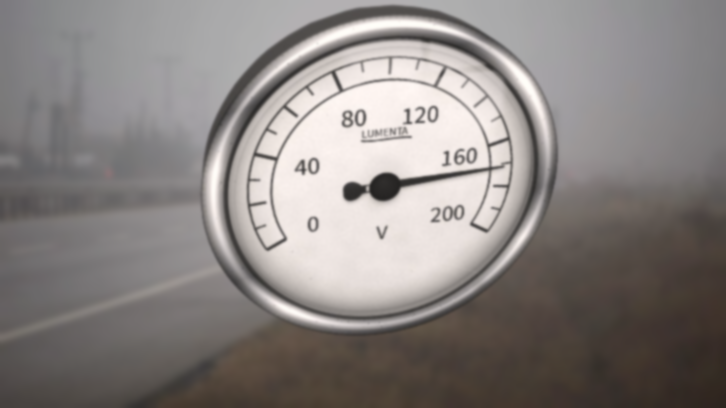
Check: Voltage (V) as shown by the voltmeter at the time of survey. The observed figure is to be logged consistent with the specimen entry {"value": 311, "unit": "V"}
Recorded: {"value": 170, "unit": "V"}
